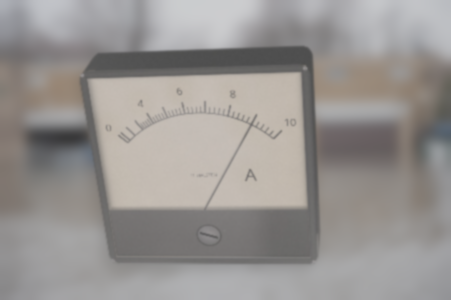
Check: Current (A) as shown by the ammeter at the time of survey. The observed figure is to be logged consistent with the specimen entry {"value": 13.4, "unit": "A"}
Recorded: {"value": 9, "unit": "A"}
